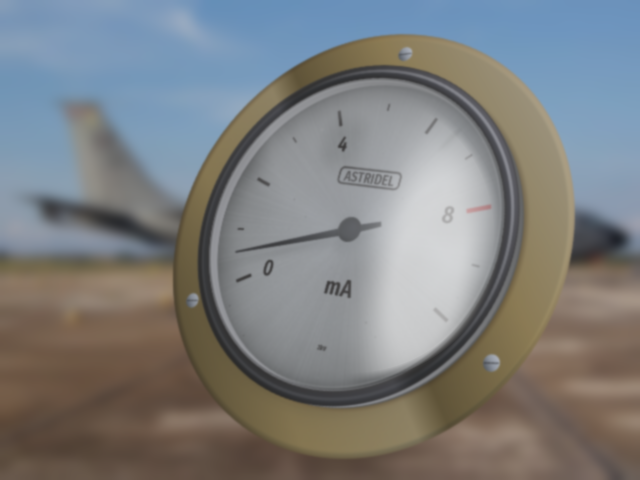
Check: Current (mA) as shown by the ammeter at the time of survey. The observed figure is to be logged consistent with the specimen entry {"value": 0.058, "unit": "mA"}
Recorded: {"value": 0.5, "unit": "mA"}
